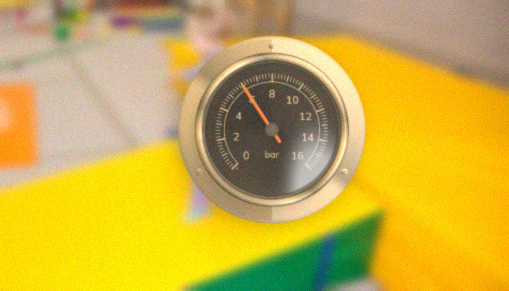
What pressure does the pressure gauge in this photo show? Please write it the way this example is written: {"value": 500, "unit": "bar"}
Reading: {"value": 6, "unit": "bar"}
